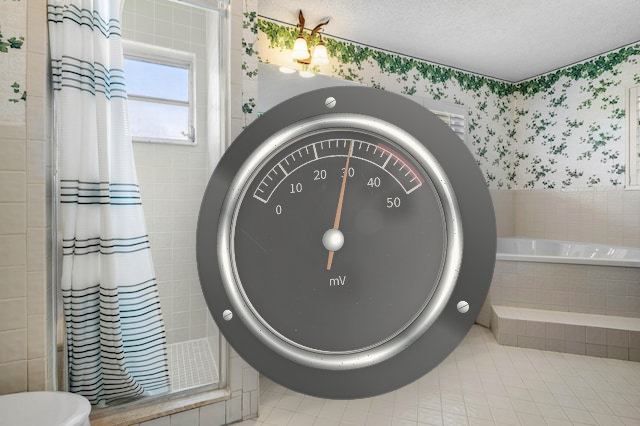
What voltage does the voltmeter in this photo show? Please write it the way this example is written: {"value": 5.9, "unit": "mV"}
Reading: {"value": 30, "unit": "mV"}
